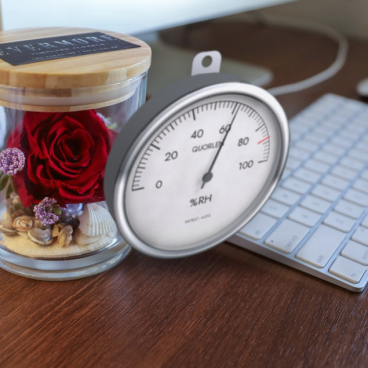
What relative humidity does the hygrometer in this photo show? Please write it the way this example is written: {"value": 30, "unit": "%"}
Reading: {"value": 60, "unit": "%"}
